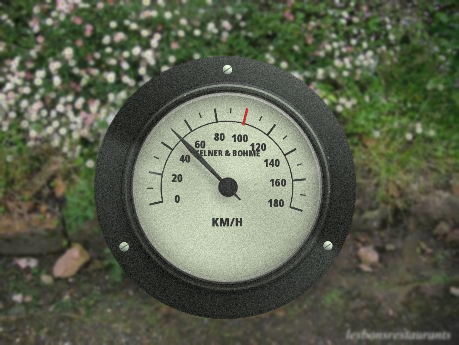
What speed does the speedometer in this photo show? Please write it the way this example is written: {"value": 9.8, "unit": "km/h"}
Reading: {"value": 50, "unit": "km/h"}
